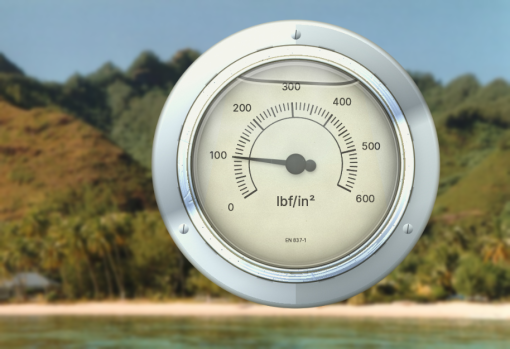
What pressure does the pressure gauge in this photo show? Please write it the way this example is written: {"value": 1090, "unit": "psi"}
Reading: {"value": 100, "unit": "psi"}
